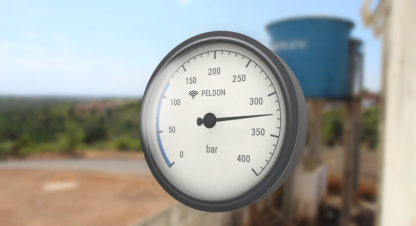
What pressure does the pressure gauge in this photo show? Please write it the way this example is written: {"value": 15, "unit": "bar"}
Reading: {"value": 325, "unit": "bar"}
